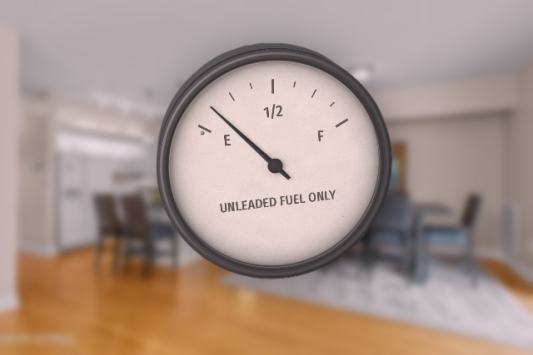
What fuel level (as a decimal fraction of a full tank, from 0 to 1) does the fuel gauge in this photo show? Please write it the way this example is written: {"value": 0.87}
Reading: {"value": 0.125}
